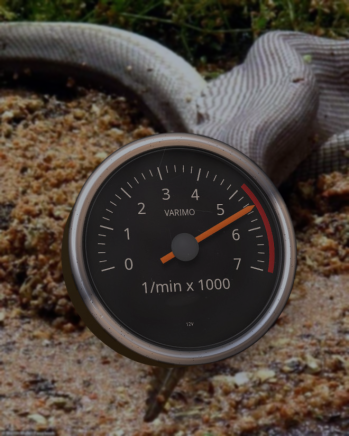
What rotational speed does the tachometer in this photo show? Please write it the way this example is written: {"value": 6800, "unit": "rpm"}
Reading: {"value": 5500, "unit": "rpm"}
